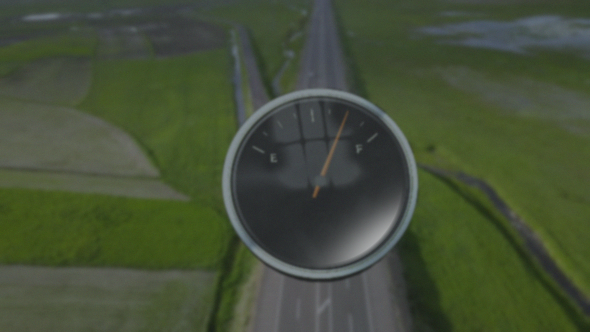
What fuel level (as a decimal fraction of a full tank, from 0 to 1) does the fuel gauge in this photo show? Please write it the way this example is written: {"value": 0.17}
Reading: {"value": 0.75}
